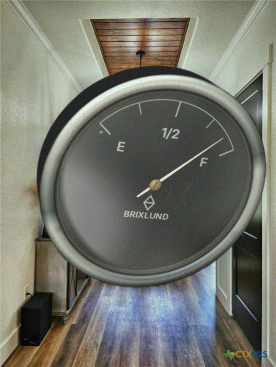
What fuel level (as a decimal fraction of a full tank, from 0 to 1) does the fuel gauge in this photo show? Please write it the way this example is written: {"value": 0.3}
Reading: {"value": 0.875}
